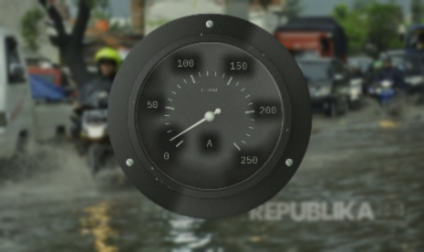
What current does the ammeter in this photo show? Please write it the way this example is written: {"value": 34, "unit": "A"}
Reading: {"value": 10, "unit": "A"}
